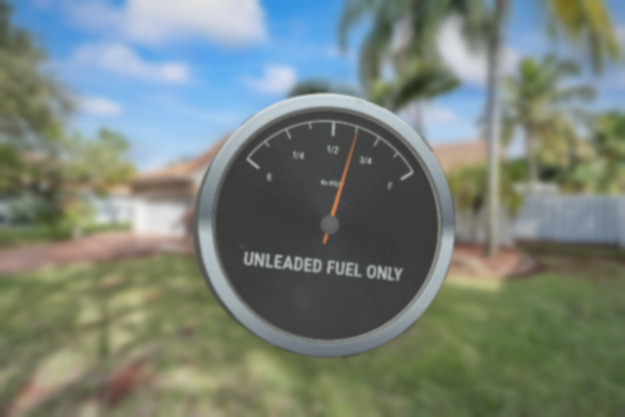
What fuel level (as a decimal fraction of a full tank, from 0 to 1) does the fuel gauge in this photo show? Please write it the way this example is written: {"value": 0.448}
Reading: {"value": 0.625}
